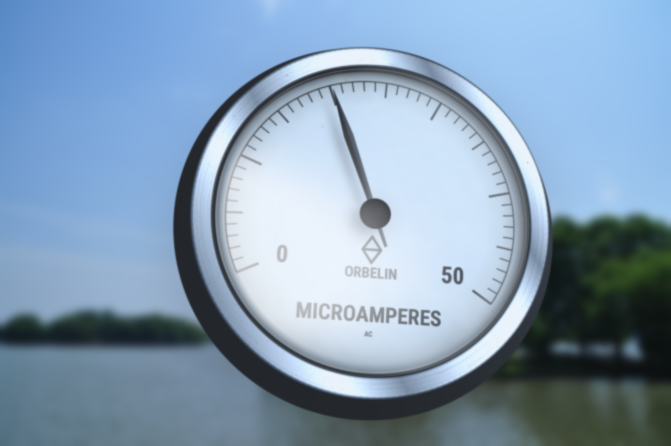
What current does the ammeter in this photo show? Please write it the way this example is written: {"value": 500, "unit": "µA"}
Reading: {"value": 20, "unit": "µA"}
